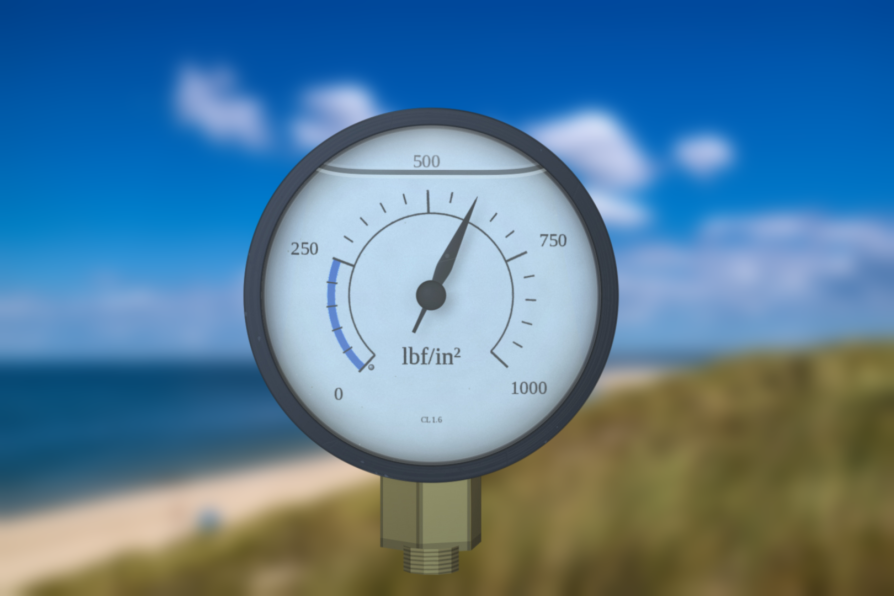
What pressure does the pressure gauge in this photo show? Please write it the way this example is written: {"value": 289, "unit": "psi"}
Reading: {"value": 600, "unit": "psi"}
